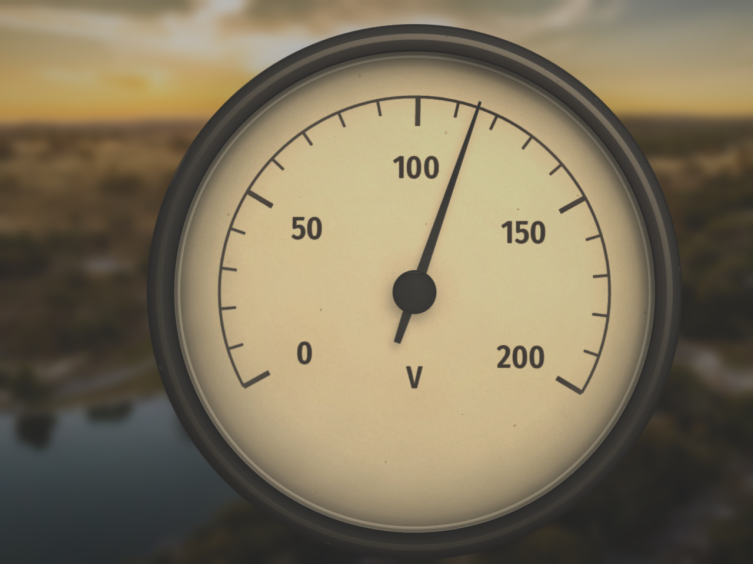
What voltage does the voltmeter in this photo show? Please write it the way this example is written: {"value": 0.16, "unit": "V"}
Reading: {"value": 115, "unit": "V"}
